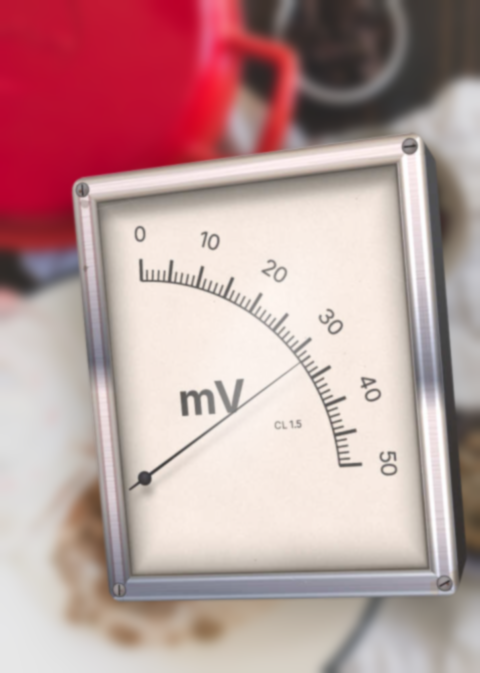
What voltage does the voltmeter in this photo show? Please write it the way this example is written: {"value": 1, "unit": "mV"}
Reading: {"value": 32, "unit": "mV"}
